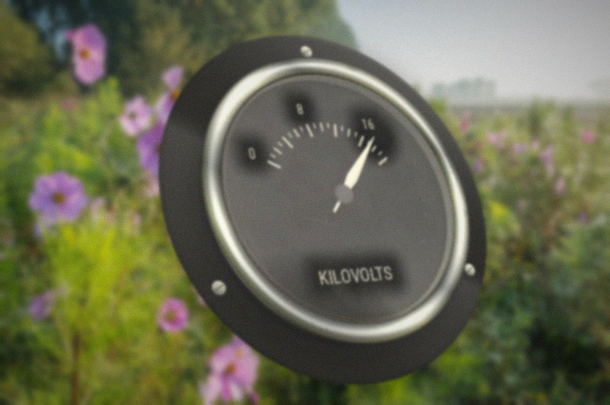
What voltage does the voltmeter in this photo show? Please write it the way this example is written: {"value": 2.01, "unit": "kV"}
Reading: {"value": 17, "unit": "kV"}
